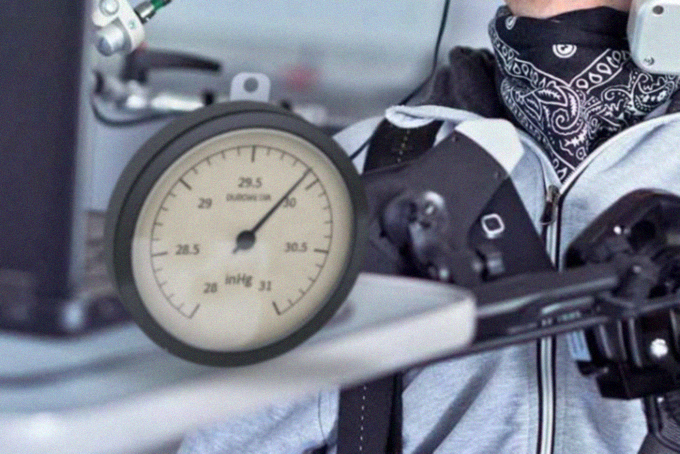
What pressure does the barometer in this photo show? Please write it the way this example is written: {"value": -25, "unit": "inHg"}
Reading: {"value": 29.9, "unit": "inHg"}
